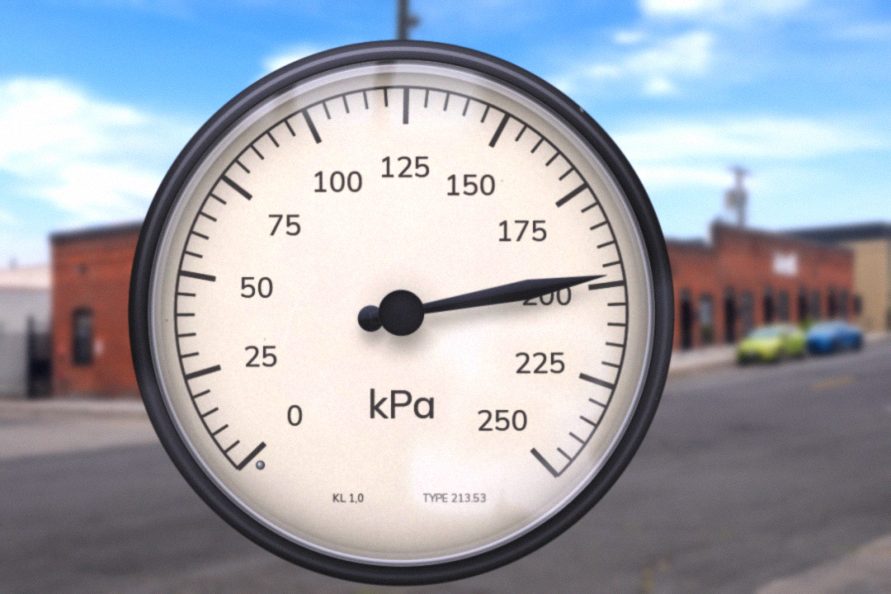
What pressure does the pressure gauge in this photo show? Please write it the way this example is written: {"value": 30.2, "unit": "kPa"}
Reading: {"value": 197.5, "unit": "kPa"}
